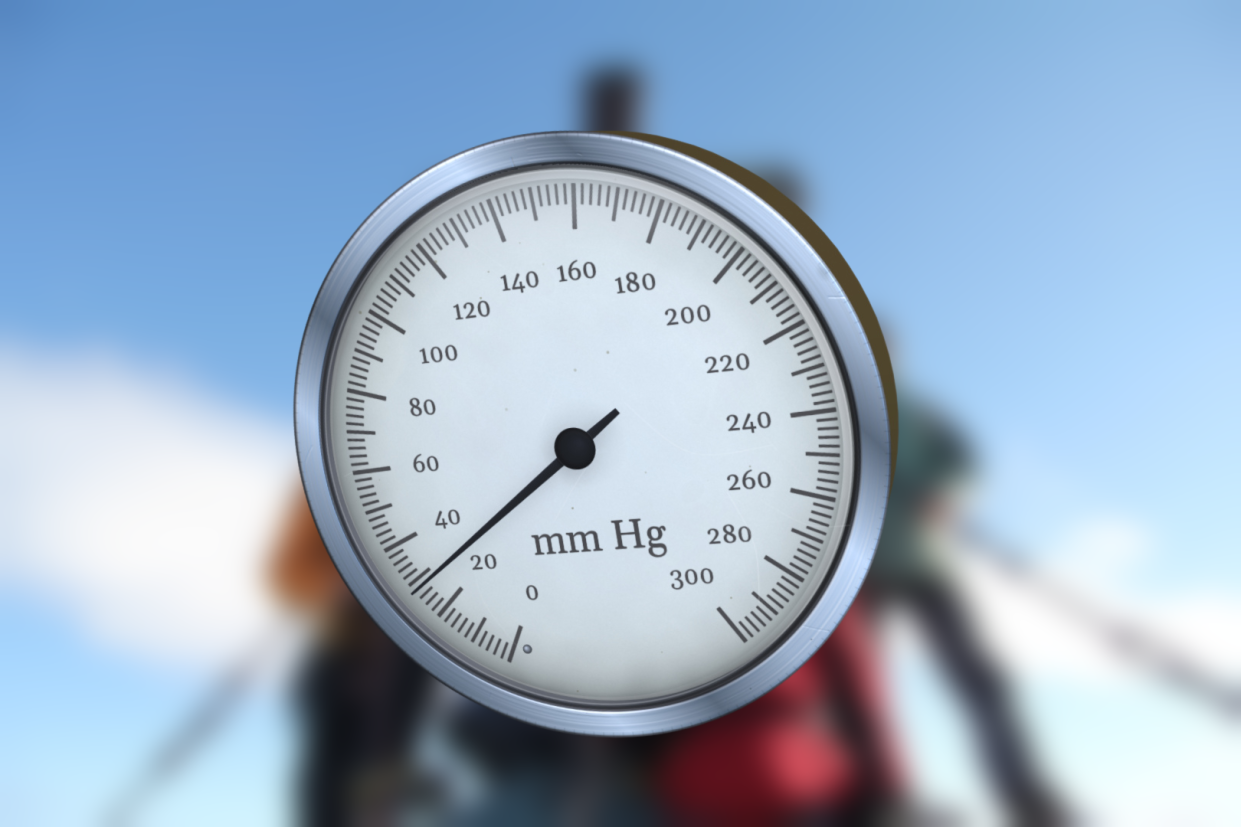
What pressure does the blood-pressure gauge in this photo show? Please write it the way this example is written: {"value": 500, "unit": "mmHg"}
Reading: {"value": 28, "unit": "mmHg"}
